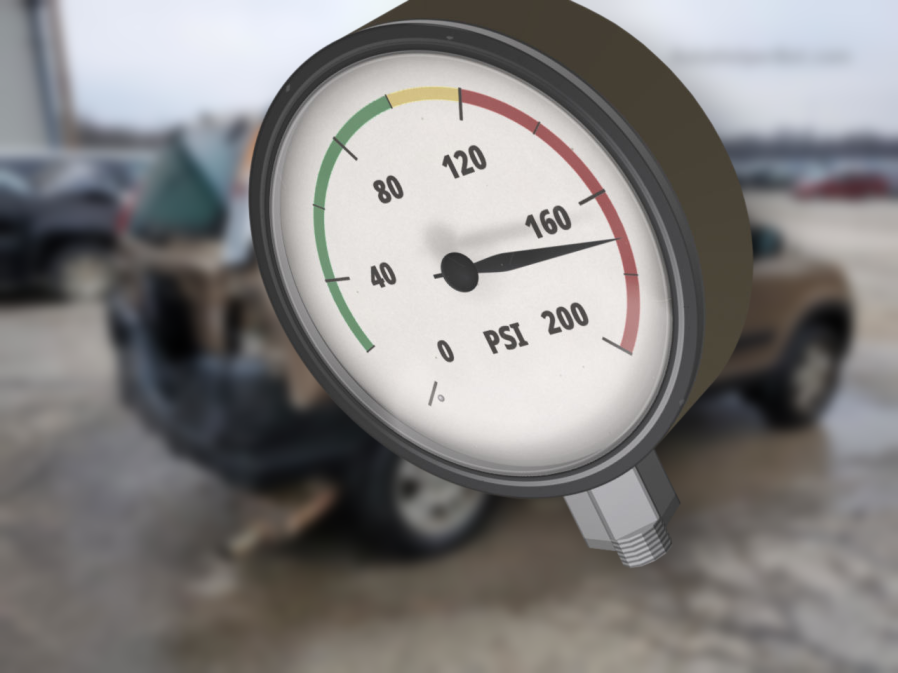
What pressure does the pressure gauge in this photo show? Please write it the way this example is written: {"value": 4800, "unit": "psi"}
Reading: {"value": 170, "unit": "psi"}
